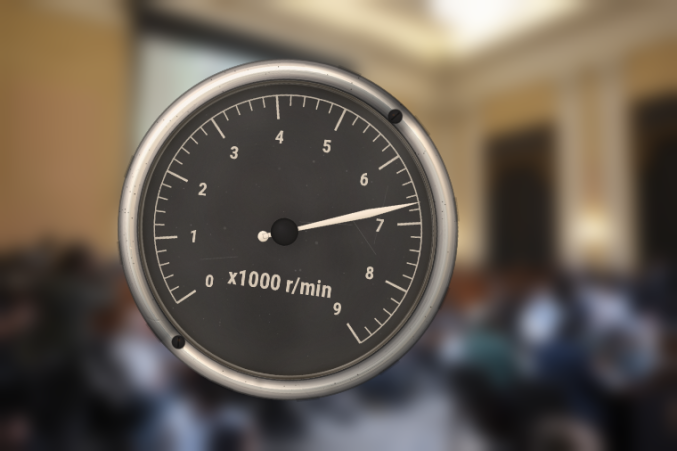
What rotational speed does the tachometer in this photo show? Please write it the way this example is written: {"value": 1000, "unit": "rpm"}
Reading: {"value": 6700, "unit": "rpm"}
